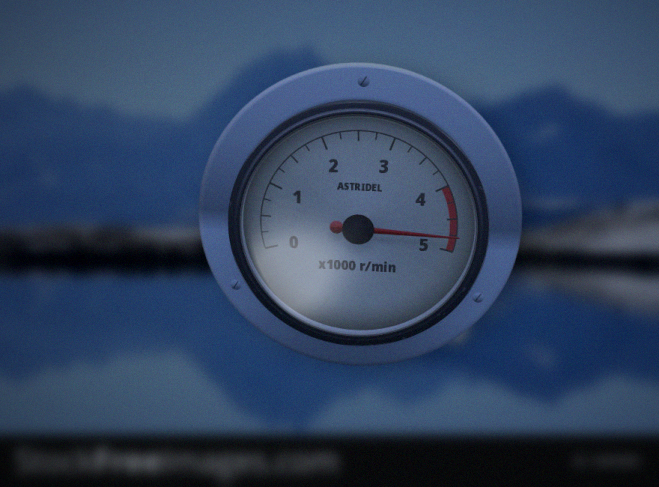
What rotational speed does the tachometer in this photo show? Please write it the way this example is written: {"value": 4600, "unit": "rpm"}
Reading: {"value": 4750, "unit": "rpm"}
